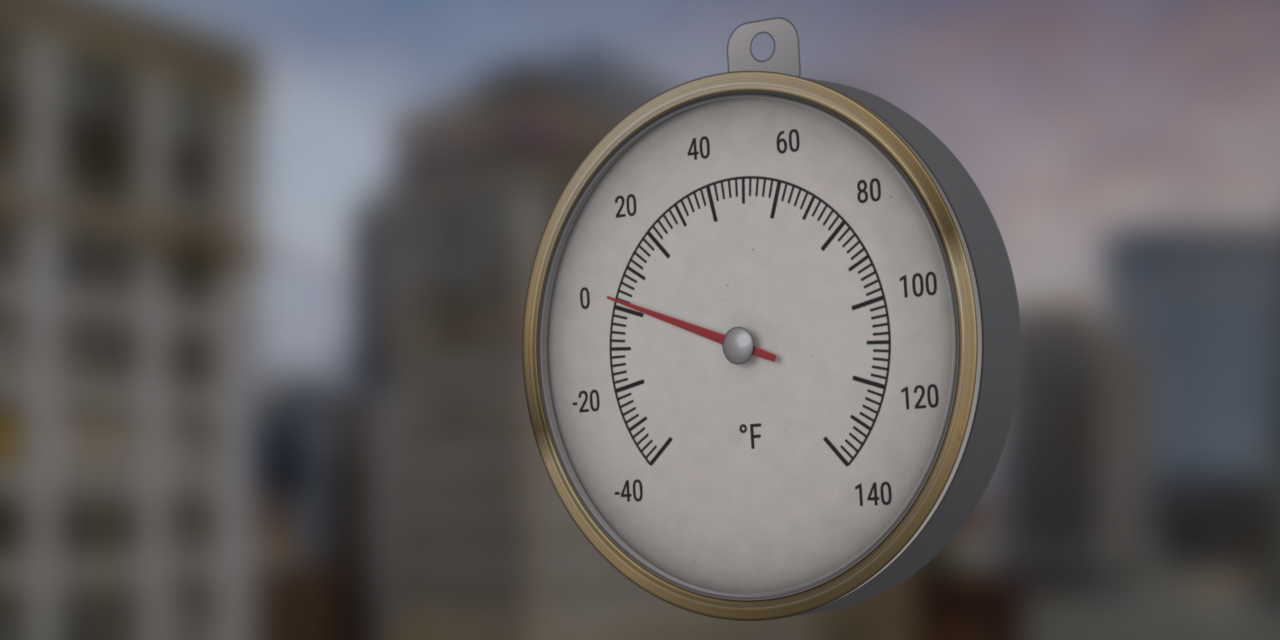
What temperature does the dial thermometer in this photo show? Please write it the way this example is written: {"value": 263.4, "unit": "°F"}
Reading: {"value": 2, "unit": "°F"}
